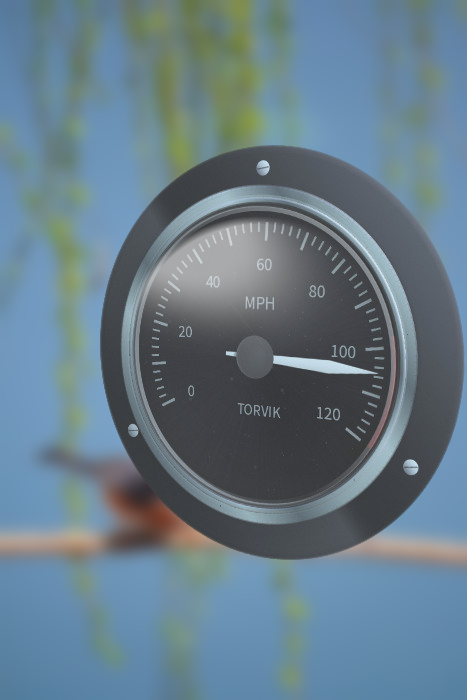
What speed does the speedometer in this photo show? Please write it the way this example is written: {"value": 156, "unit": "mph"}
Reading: {"value": 105, "unit": "mph"}
